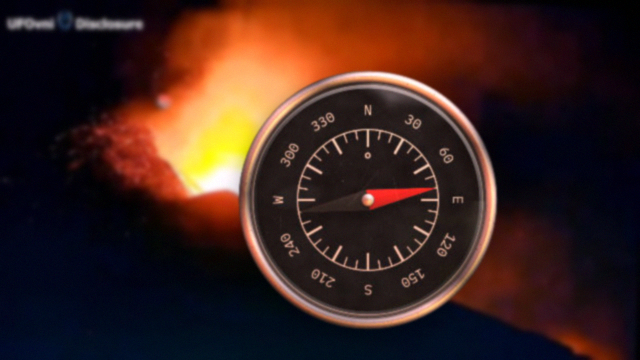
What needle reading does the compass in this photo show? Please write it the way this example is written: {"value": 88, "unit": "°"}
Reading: {"value": 80, "unit": "°"}
